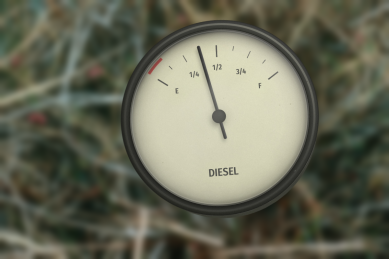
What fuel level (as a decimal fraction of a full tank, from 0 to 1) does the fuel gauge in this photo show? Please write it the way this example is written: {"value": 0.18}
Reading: {"value": 0.375}
